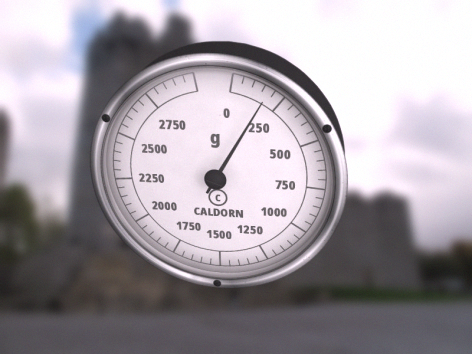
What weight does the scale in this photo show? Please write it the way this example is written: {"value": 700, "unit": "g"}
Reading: {"value": 175, "unit": "g"}
